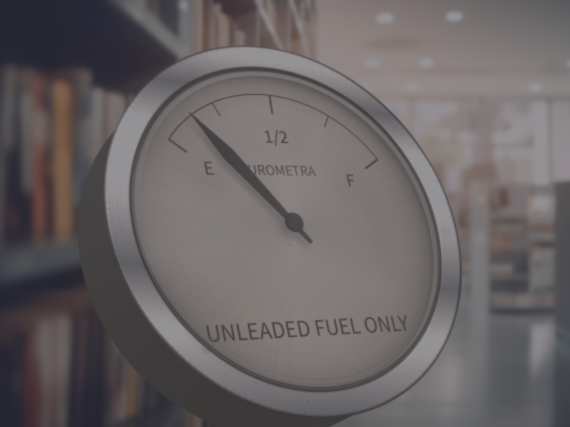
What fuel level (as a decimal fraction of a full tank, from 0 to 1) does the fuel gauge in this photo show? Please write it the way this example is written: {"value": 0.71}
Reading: {"value": 0.125}
